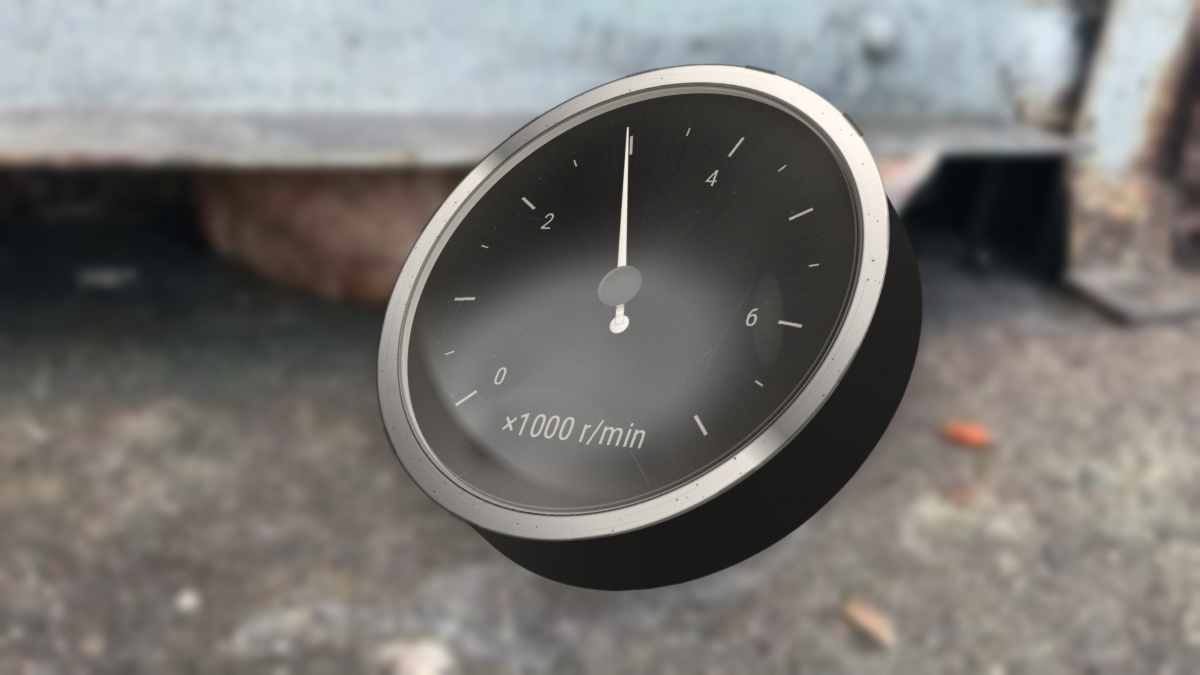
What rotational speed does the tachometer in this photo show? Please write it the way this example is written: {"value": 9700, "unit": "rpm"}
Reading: {"value": 3000, "unit": "rpm"}
